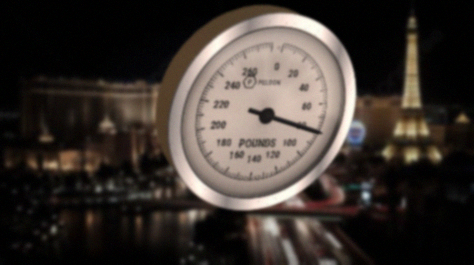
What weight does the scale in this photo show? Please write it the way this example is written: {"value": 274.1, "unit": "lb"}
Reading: {"value": 80, "unit": "lb"}
